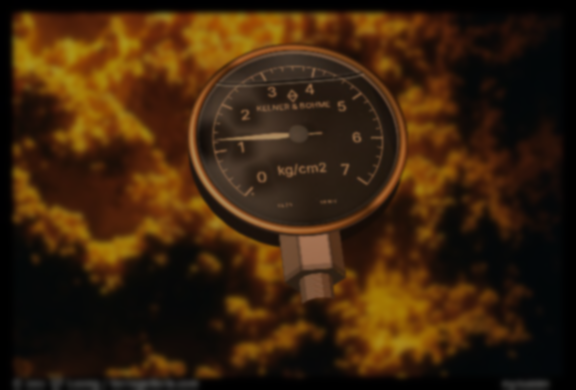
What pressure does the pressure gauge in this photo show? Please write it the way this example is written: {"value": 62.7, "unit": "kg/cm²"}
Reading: {"value": 1.2, "unit": "kg/cm²"}
